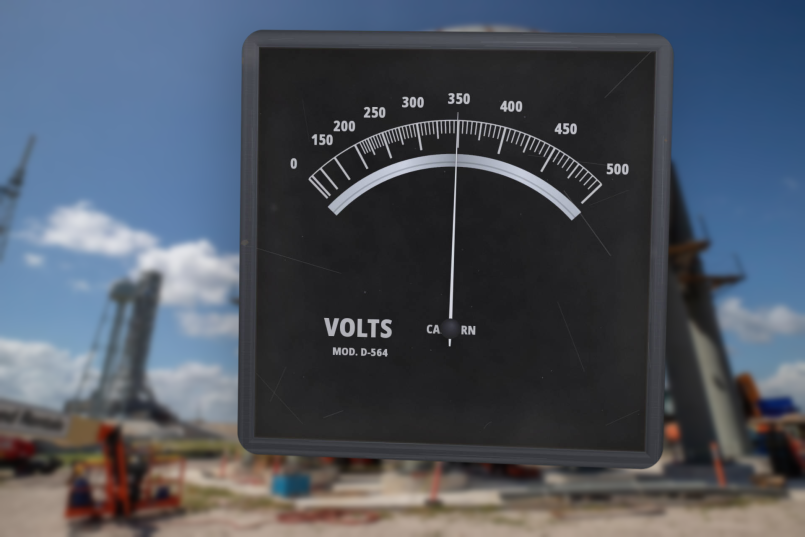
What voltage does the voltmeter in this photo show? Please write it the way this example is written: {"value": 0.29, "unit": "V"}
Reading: {"value": 350, "unit": "V"}
